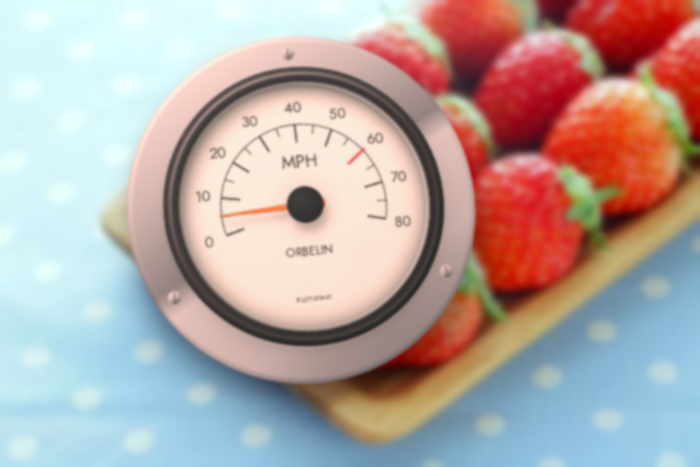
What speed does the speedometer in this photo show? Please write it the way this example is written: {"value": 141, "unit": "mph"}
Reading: {"value": 5, "unit": "mph"}
